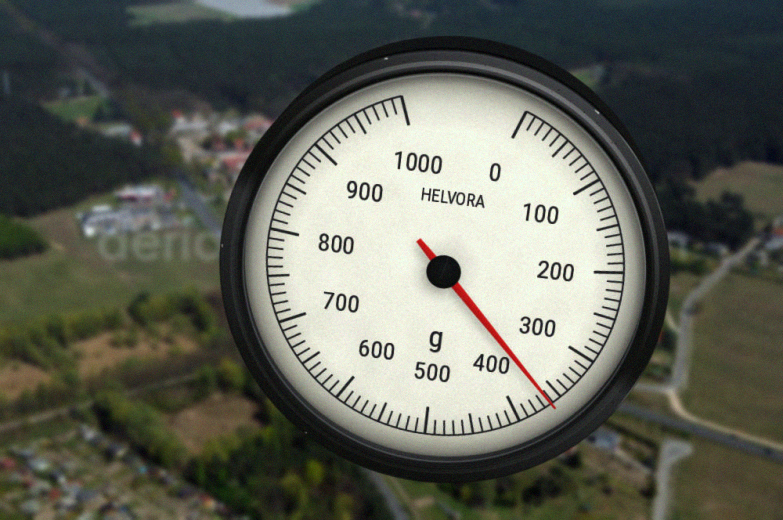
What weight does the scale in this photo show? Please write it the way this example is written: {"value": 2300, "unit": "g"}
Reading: {"value": 360, "unit": "g"}
